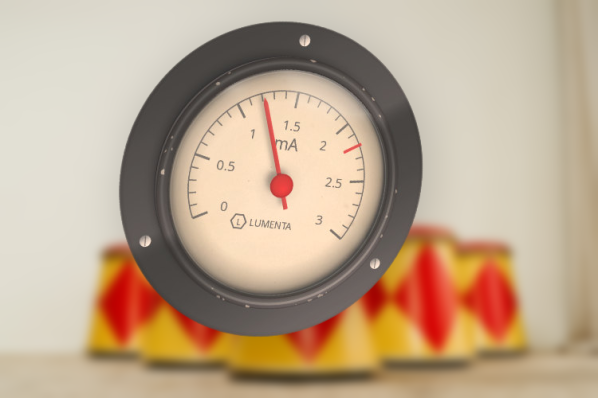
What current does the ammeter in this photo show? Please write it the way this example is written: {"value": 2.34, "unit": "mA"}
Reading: {"value": 1.2, "unit": "mA"}
